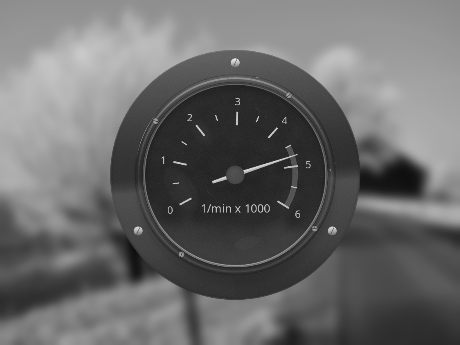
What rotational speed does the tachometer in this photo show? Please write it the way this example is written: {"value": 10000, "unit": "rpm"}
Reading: {"value": 4750, "unit": "rpm"}
